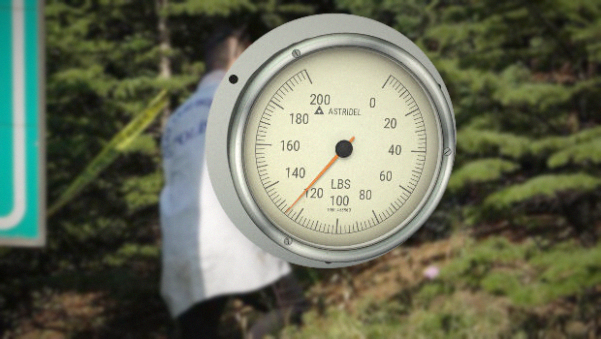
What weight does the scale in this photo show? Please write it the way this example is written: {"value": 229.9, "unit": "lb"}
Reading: {"value": 126, "unit": "lb"}
